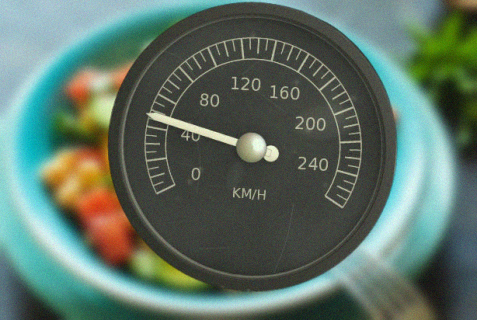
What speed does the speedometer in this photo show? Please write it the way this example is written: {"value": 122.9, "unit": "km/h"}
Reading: {"value": 47.5, "unit": "km/h"}
